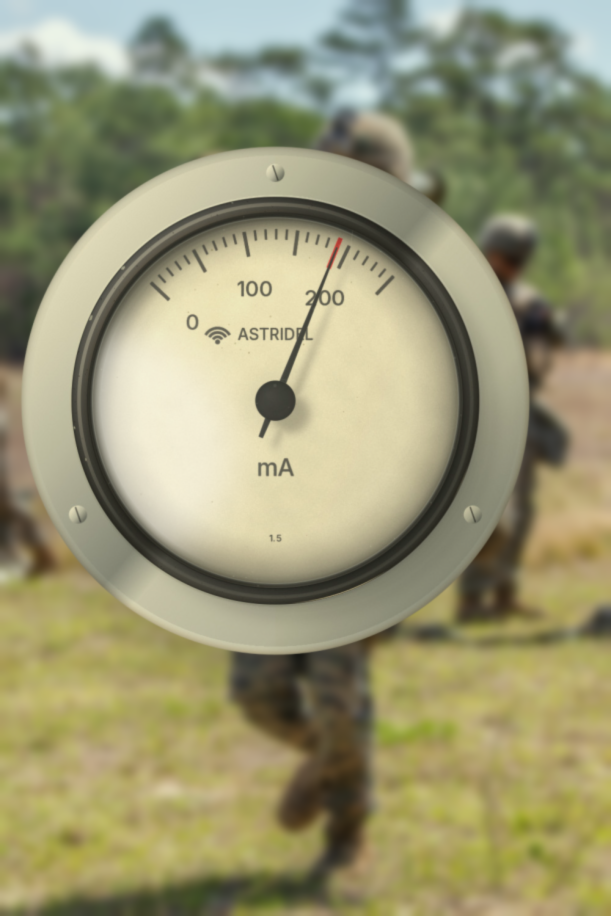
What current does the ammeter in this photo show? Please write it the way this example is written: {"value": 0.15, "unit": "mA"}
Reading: {"value": 190, "unit": "mA"}
